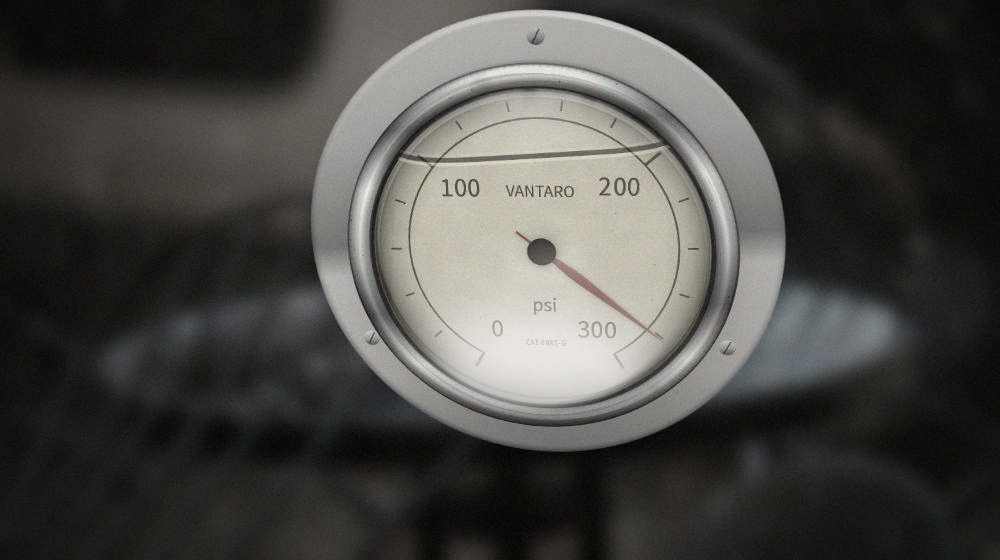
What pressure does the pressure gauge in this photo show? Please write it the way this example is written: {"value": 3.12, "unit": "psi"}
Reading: {"value": 280, "unit": "psi"}
